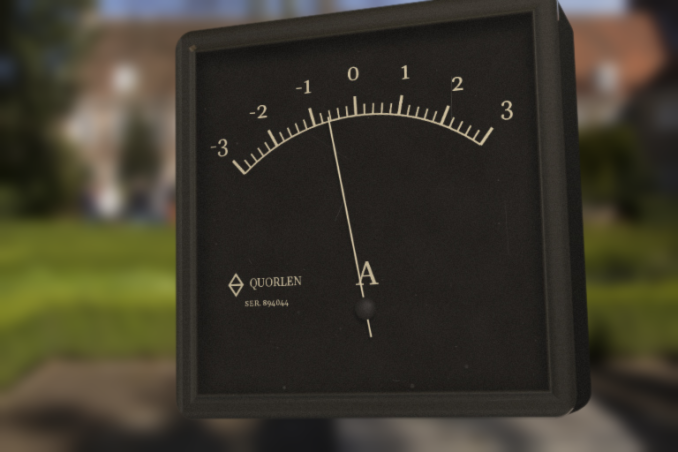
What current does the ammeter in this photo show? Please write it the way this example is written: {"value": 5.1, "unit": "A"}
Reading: {"value": -0.6, "unit": "A"}
